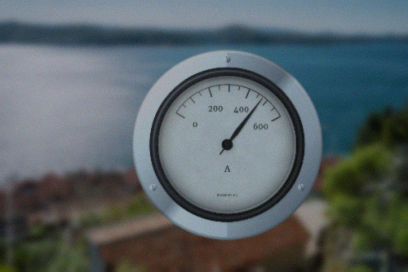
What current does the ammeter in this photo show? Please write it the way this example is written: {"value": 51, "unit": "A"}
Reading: {"value": 475, "unit": "A"}
